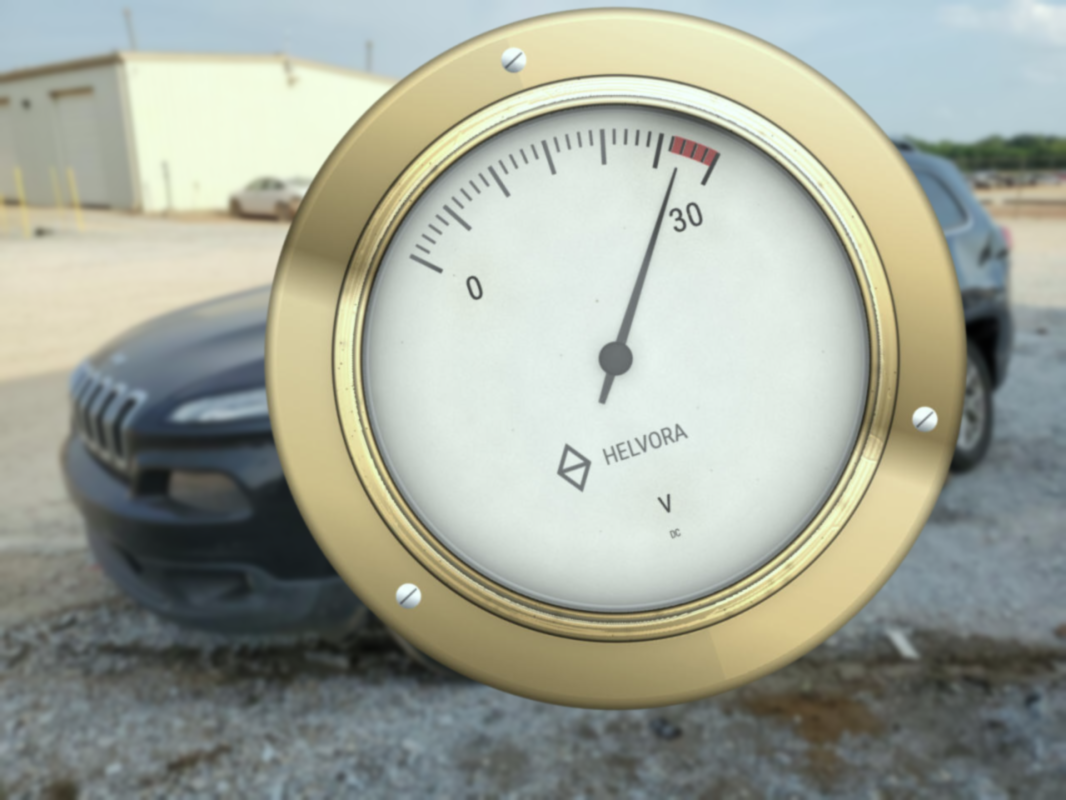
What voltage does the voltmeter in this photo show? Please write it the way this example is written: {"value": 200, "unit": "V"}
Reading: {"value": 27, "unit": "V"}
